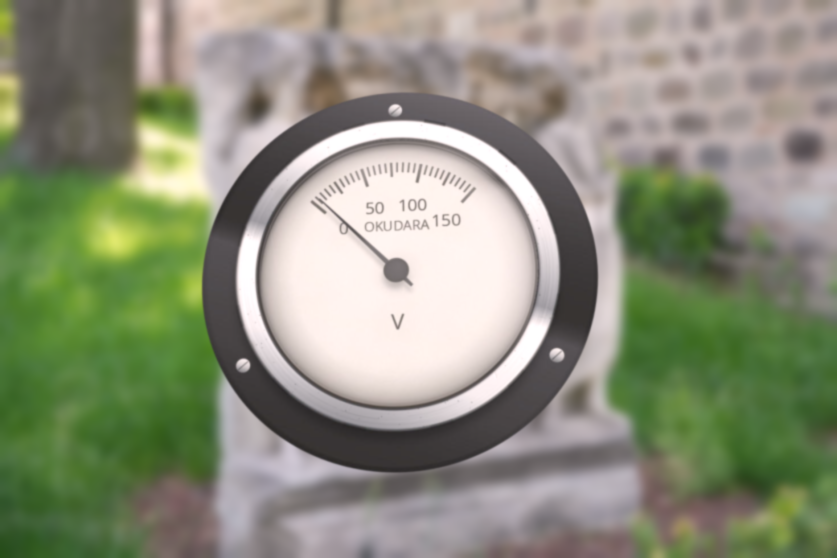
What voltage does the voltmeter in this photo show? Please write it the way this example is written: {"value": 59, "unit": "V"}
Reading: {"value": 5, "unit": "V"}
